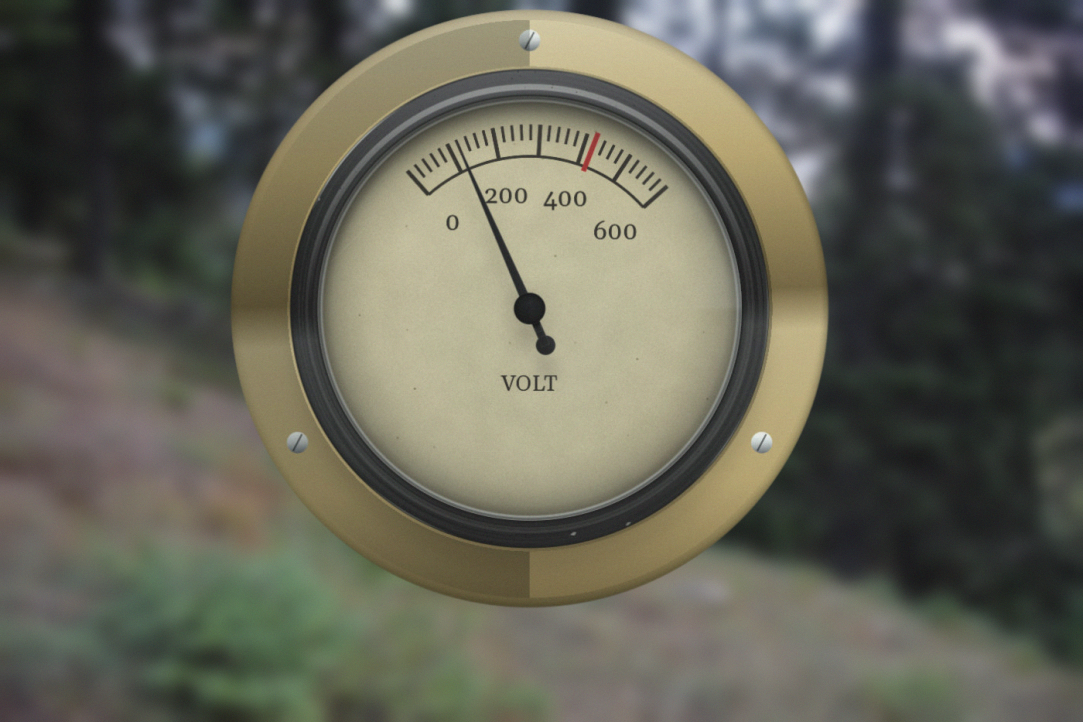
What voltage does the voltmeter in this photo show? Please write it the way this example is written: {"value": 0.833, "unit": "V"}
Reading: {"value": 120, "unit": "V"}
